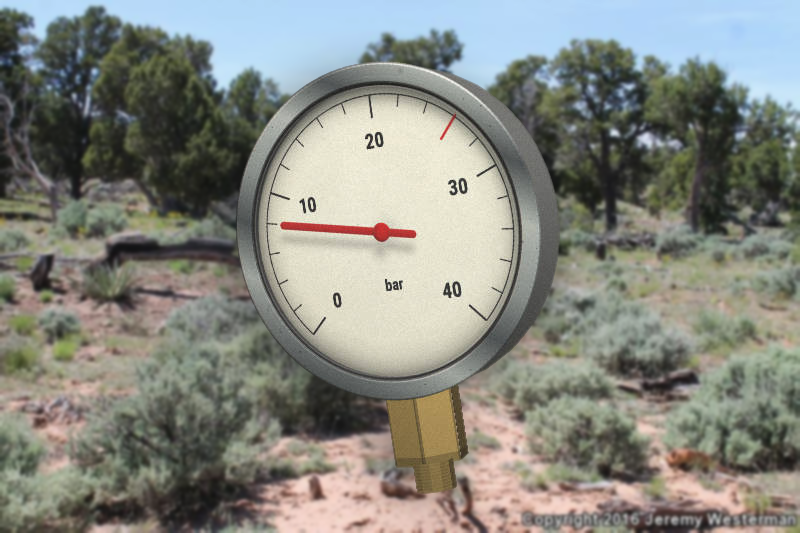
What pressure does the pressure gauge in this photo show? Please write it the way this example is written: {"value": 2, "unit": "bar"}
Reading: {"value": 8, "unit": "bar"}
